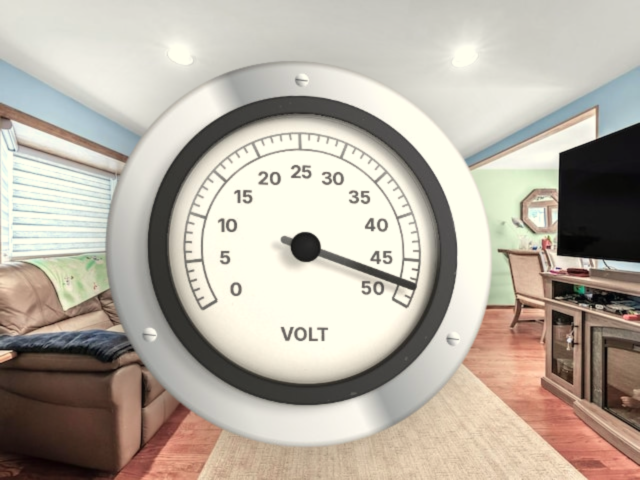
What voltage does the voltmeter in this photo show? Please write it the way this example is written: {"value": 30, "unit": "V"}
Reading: {"value": 48, "unit": "V"}
